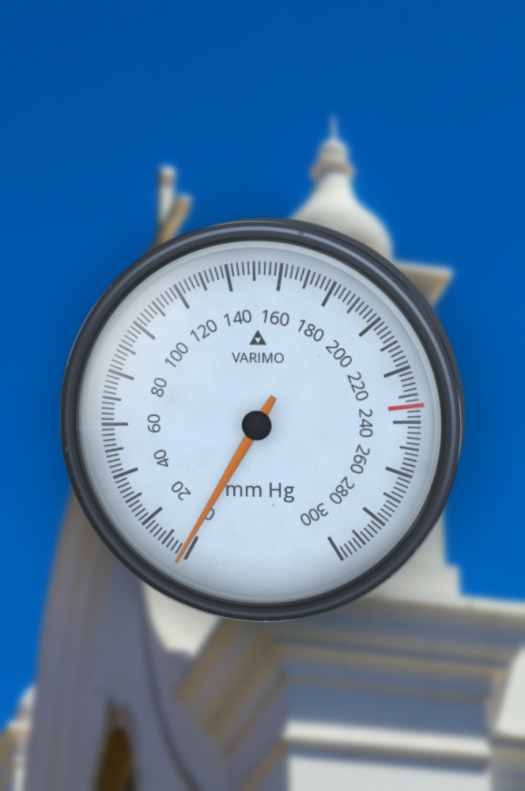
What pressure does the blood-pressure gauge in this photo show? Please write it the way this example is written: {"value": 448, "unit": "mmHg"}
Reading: {"value": 2, "unit": "mmHg"}
